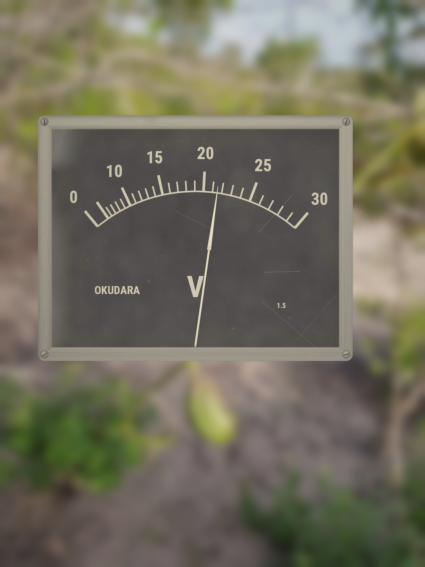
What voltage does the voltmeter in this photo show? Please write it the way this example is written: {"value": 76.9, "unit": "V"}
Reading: {"value": 21.5, "unit": "V"}
